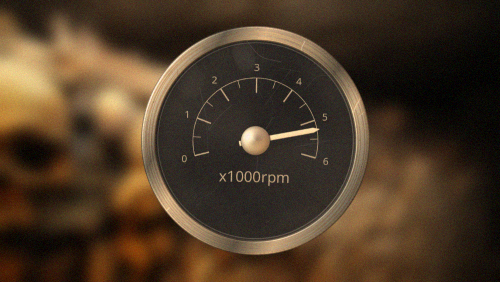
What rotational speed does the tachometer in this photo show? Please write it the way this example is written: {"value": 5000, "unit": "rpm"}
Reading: {"value": 5250, "unit": "rpm"}
